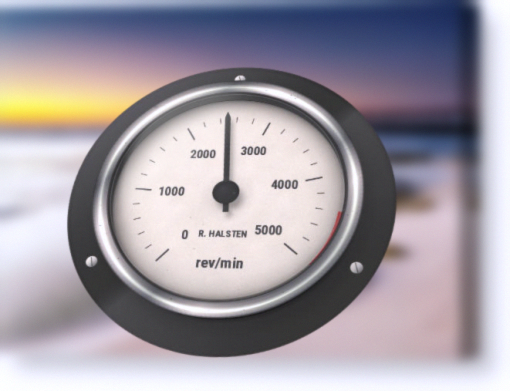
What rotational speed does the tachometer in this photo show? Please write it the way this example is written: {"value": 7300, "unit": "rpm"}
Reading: {"value": 2500, "unit": "rpm"}
